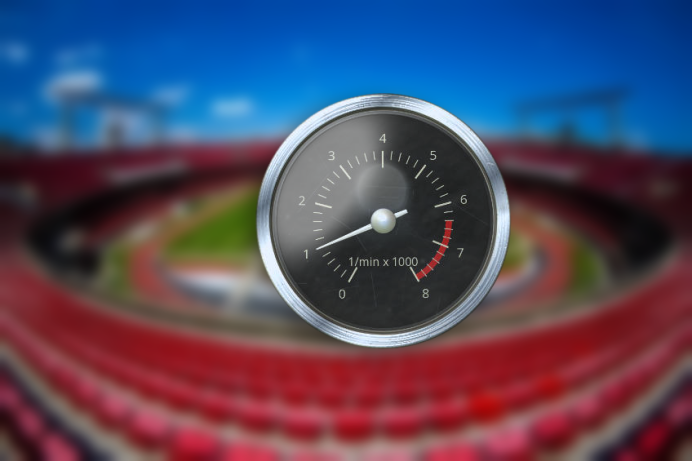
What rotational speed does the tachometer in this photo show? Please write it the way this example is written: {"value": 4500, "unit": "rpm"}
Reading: {"value": 1000, "unit": "rpm"}
